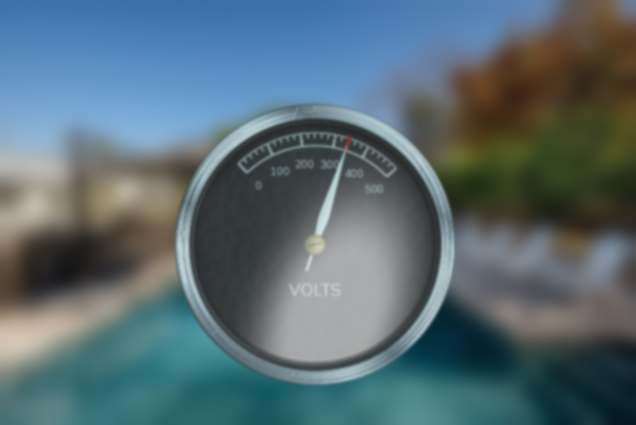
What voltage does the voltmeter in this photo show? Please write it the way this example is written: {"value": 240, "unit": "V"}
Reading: {"value": 340, "unit": "V"}
